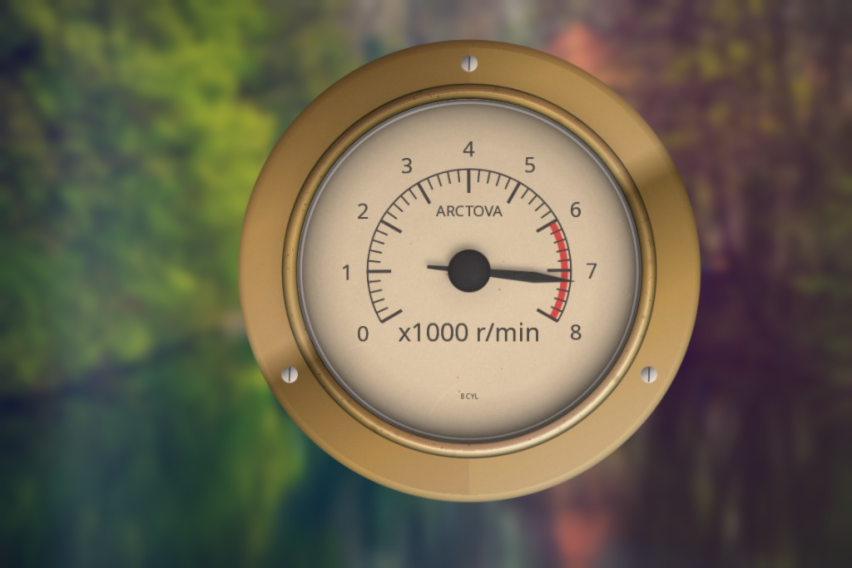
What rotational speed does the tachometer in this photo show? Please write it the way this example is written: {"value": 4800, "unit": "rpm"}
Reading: {"value": 7200, "unit": "rpm"}
